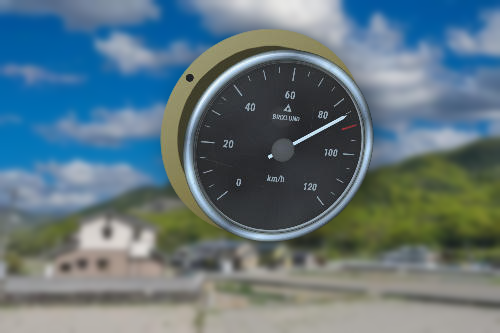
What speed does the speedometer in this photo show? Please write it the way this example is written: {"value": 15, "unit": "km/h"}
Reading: {"value": 85, "unit": "km/h"}
